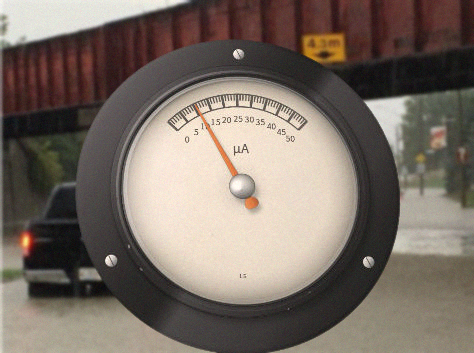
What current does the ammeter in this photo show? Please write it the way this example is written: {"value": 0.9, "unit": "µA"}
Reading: {"value": 10, "unit": "µA"}
